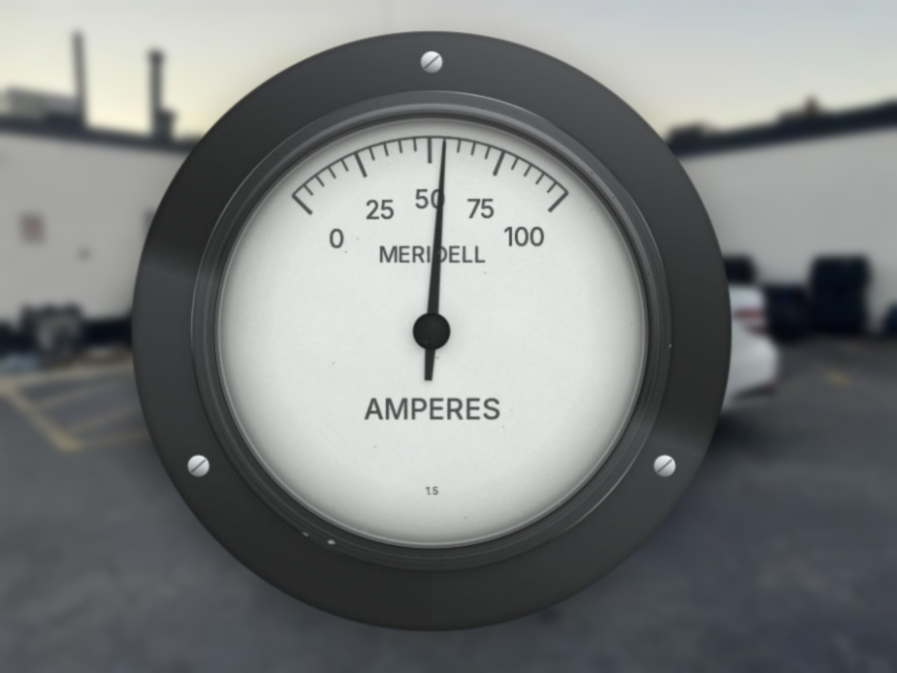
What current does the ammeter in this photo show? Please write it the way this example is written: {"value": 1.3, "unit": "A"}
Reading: {"value": 55, "unit": "A"}
